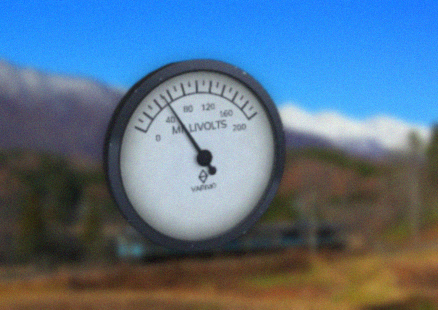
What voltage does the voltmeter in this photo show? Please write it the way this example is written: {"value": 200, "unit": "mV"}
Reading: {"value": 50, "unit": "mV"}
